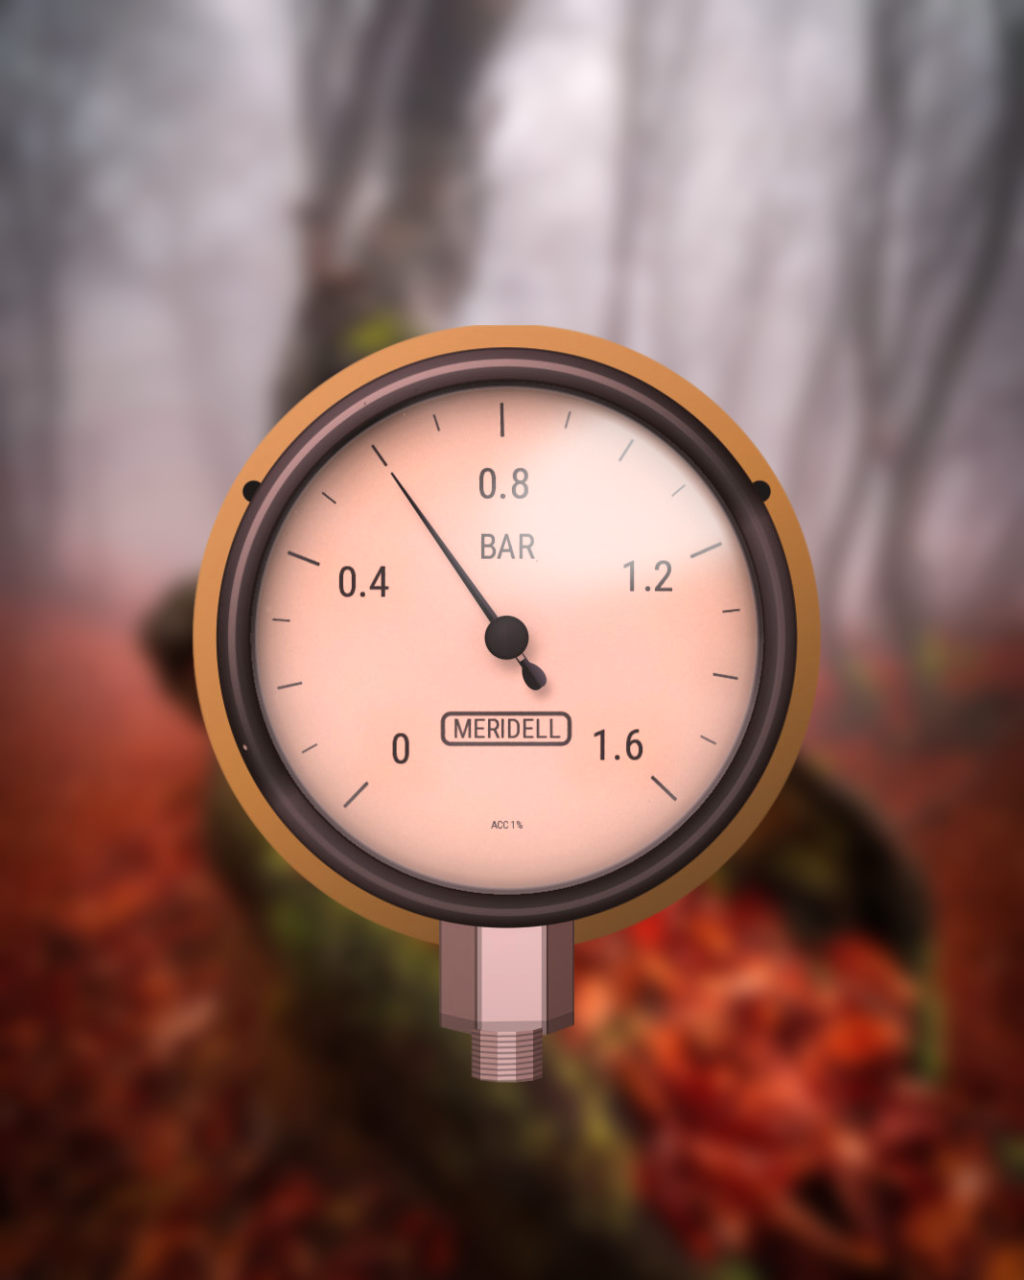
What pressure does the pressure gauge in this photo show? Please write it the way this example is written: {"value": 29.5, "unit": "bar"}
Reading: {"value": 0.6, "unit": "bar"}
